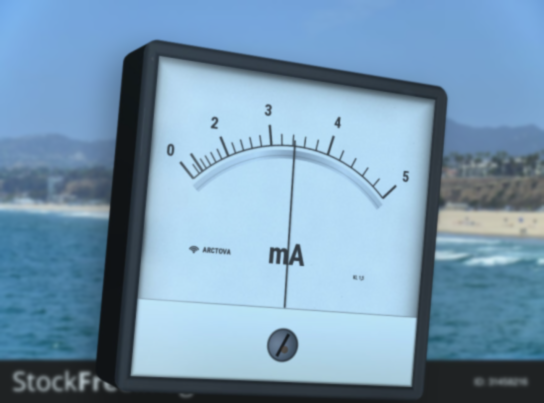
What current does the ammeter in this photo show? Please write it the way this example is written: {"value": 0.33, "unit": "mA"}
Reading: {"value": 3.4, "unit": "mA"}
